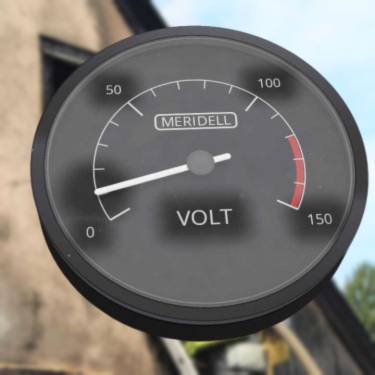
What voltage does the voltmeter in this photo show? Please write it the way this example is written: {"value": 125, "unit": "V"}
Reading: {"value": 10, "unit": "V"}
